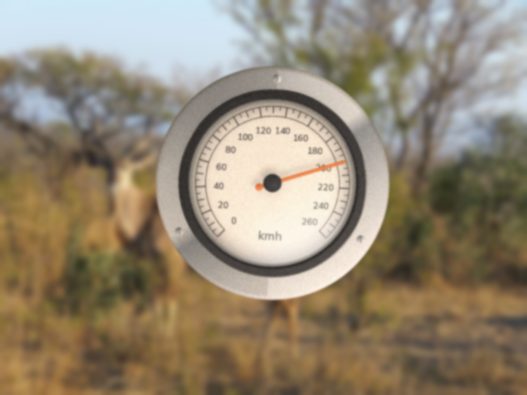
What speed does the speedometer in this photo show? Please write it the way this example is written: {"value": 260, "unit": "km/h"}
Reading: {"value": 200, "unit": "km/h"}
